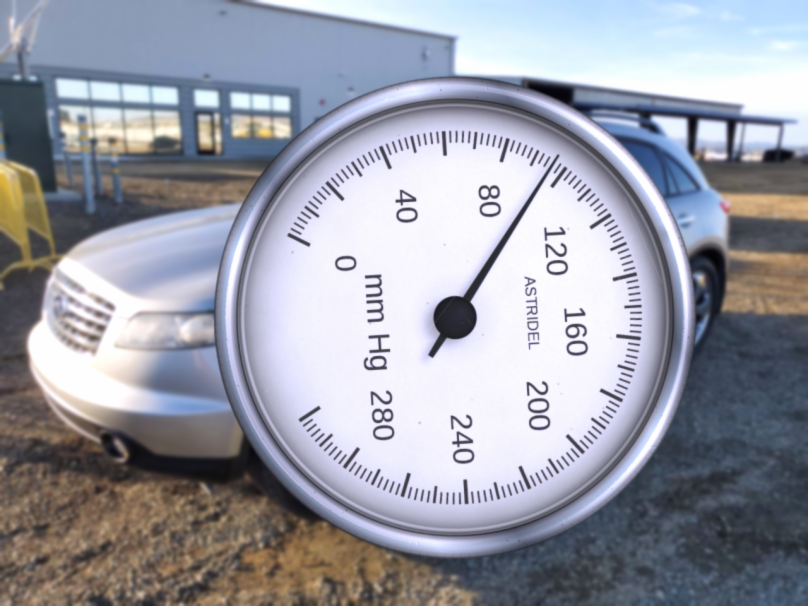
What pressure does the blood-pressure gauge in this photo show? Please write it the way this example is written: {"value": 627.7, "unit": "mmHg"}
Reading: {"value": 96, "unit": "mmHg"}
